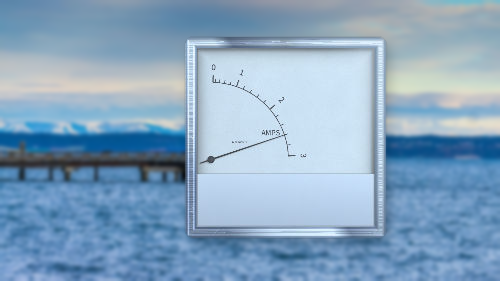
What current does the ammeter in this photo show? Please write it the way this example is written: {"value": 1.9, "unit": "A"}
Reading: {"value": 2.6, "unit": "A"}
